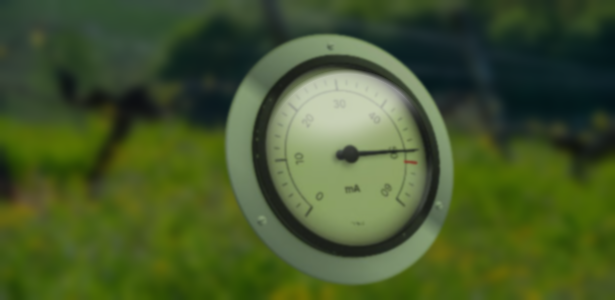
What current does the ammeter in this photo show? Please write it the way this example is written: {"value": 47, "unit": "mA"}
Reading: {"value": 50, "unit": "mA"}
